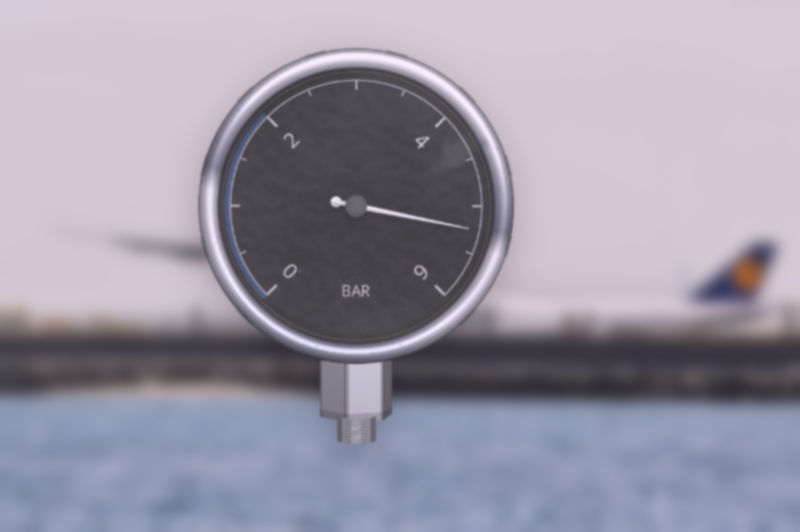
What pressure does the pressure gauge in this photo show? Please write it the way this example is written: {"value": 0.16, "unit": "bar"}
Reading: {"value": 5.25, "unit": "bar"}
